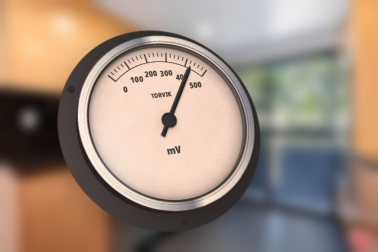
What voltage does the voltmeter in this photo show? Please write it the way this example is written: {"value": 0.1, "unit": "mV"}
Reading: {"value": 420, "unit": "mV"}
